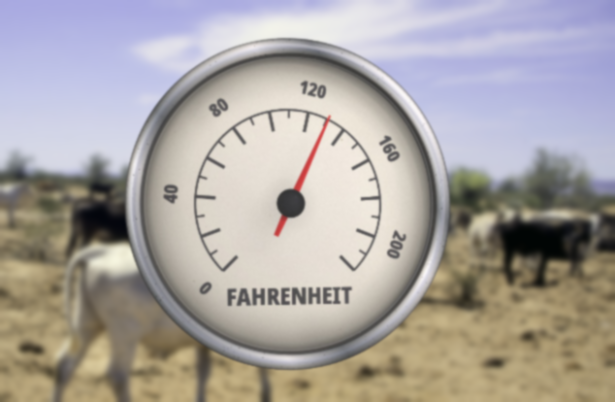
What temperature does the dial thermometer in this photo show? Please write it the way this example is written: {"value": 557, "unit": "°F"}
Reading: {"value": 130, "unit": "°F"}
